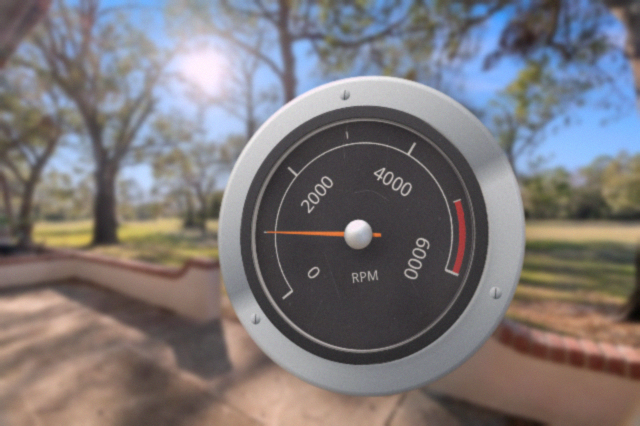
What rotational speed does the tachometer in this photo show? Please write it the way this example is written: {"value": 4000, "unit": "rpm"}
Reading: {"value": 1000, "unit": "rpm"}
